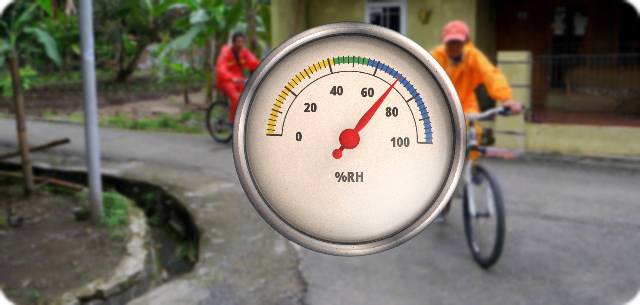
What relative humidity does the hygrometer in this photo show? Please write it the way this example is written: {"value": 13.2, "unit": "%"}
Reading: {"value": 70, "unit": "%"}
